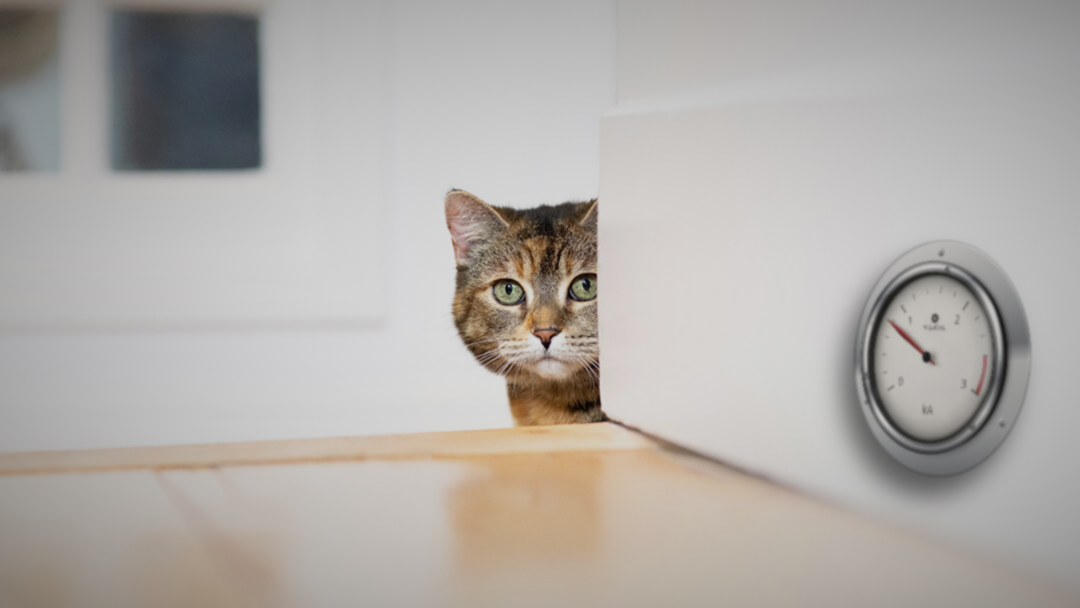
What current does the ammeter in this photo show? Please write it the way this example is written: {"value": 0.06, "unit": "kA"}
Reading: {"value": 0.8, "unit": "kA"}
